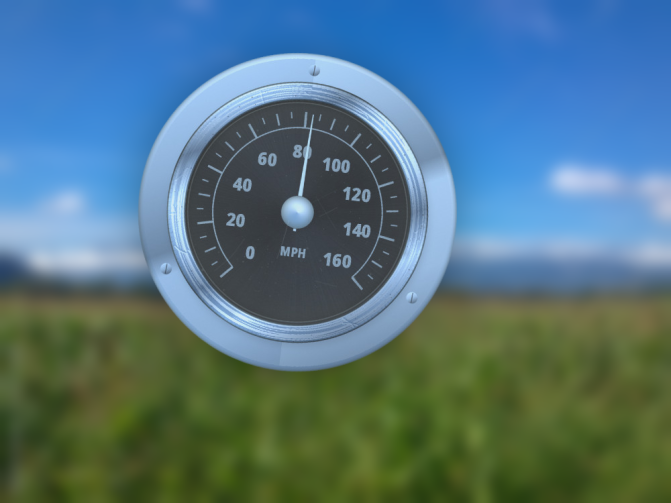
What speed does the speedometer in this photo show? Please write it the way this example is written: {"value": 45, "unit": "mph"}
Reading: {"value": 82.5, "unit": "mph"}
